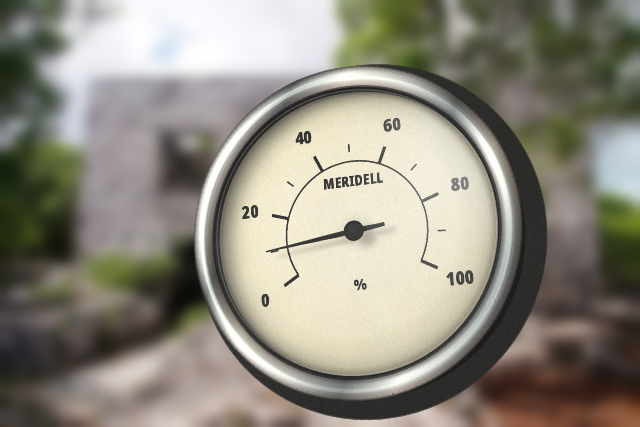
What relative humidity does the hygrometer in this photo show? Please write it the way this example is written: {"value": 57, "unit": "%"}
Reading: {"value": 10, "unit": "%"}
